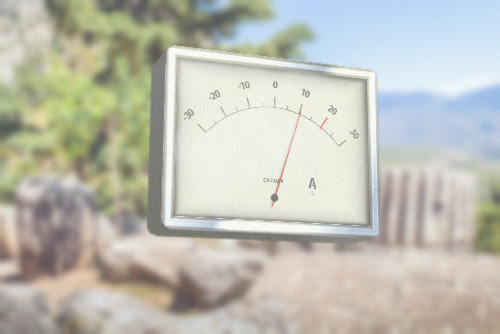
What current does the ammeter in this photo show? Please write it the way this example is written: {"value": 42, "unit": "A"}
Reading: {"value": 10, "unit": "A"}
